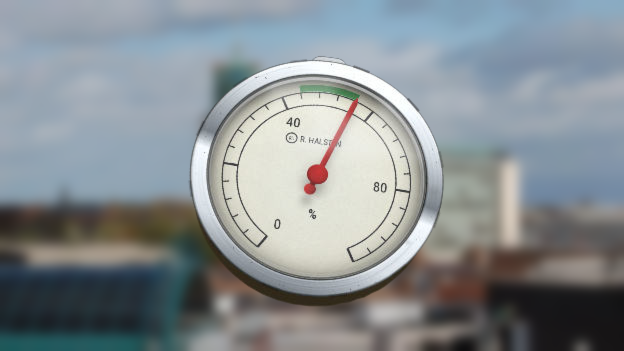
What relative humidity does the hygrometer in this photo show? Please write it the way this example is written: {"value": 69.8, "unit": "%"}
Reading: {"value": 56, "unit": "%"}
